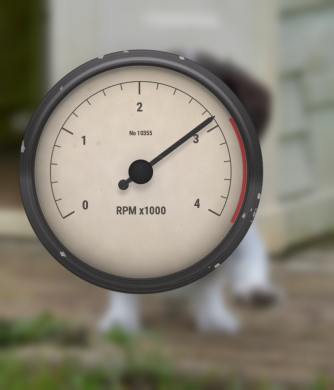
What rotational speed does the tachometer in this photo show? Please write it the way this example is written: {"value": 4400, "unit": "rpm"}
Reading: {"value": 2900, "unit": "rpm"}
